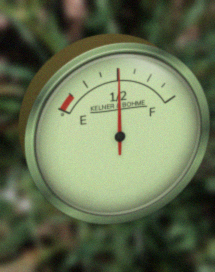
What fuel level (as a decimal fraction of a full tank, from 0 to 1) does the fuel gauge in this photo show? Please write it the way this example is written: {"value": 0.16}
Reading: {"value": 0.5}
